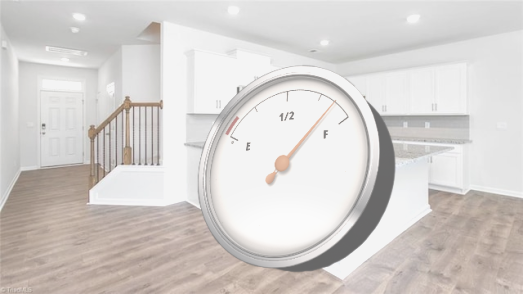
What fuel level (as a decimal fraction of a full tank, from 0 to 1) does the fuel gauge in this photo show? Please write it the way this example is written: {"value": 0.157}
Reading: {"value": 0.875}
